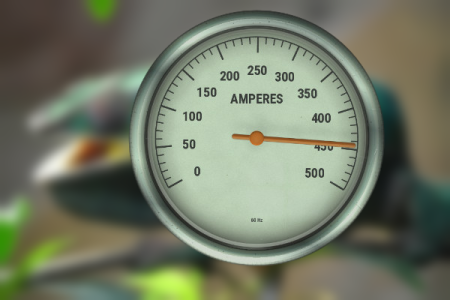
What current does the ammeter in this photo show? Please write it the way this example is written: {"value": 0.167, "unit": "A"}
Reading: {"value": 445, "unit": "A"}
